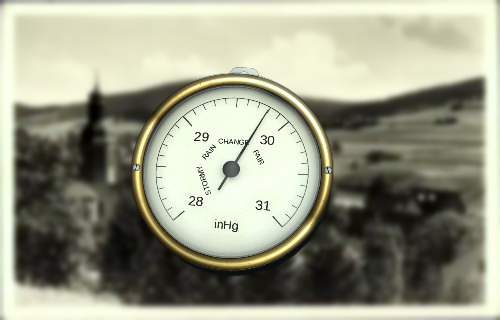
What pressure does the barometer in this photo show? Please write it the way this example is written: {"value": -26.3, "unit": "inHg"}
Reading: {"value": 29.8, "unit": "inHg"}
